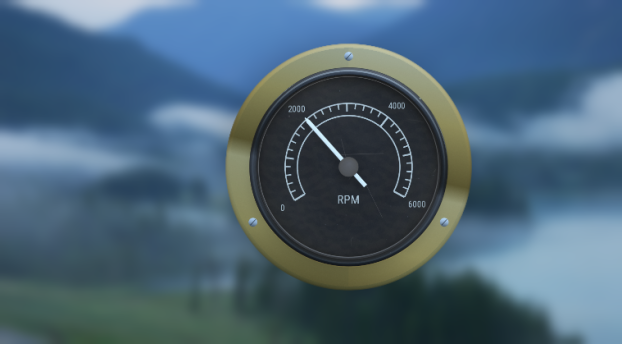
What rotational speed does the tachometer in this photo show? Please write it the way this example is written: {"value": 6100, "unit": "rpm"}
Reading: {"value": 2000, "unit": "rpm"}
